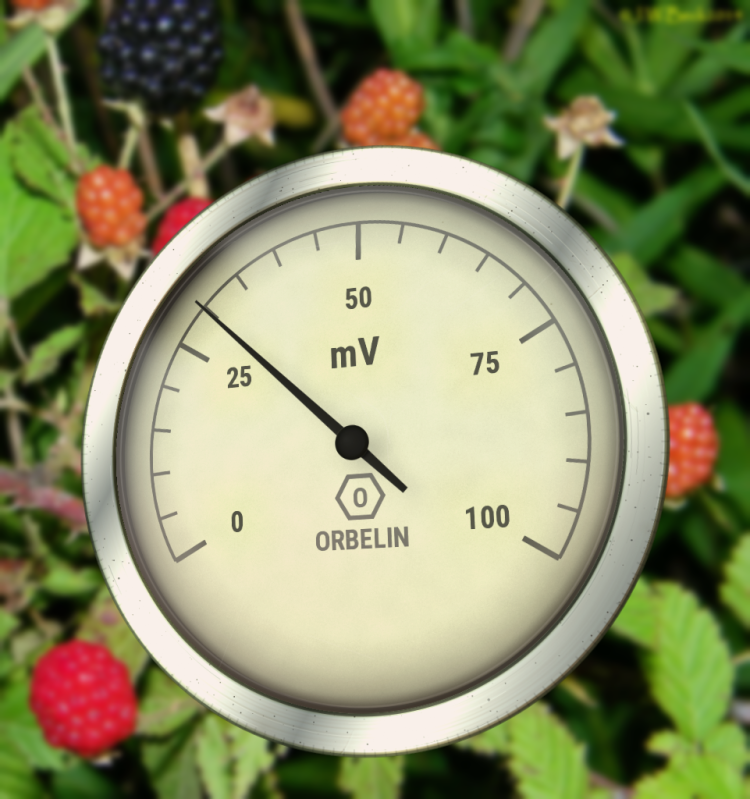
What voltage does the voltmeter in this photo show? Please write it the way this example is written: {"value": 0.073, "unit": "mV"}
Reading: {"value": 30, "unit": "mV"}
